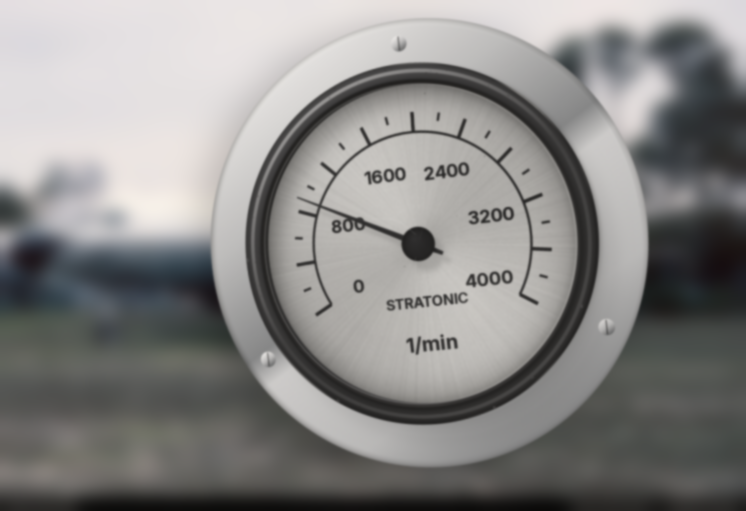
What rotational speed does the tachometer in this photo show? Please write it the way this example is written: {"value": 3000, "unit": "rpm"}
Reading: {"value": 900, "unit": "rpm"}
